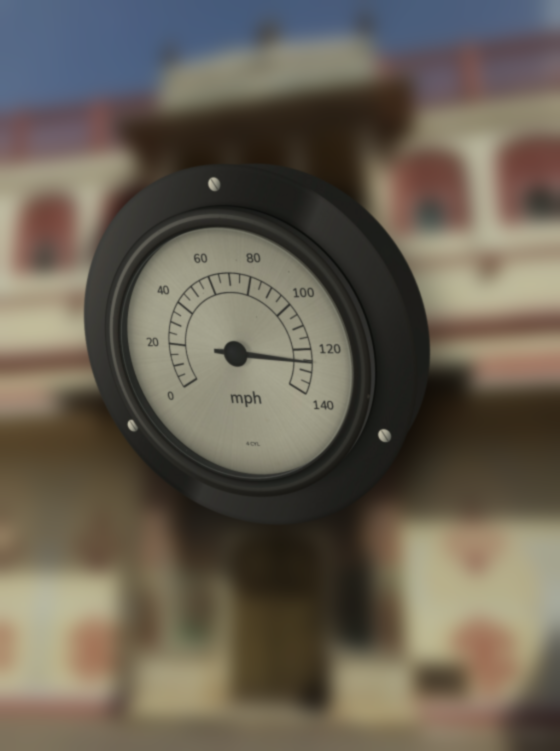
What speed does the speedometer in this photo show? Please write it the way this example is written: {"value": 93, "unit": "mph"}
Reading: {"value": 125, "unit": "mph"}
